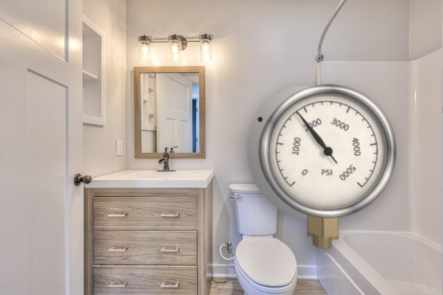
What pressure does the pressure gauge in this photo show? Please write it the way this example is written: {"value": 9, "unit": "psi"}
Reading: {"value": 1800, "unit": "psi"}
